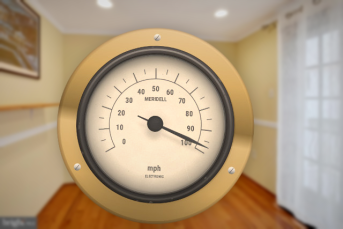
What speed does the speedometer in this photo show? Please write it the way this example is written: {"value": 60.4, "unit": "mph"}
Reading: {"value": 97.5, "unit": "mph"}
